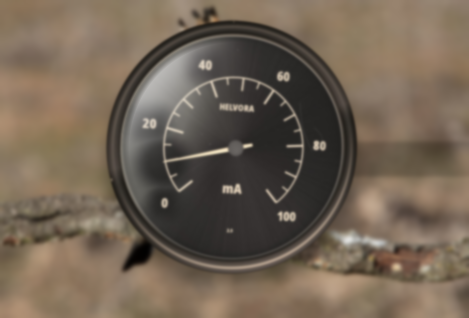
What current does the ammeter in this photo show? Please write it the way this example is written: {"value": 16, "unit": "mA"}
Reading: {"value": 10, "unit": "mA"}
